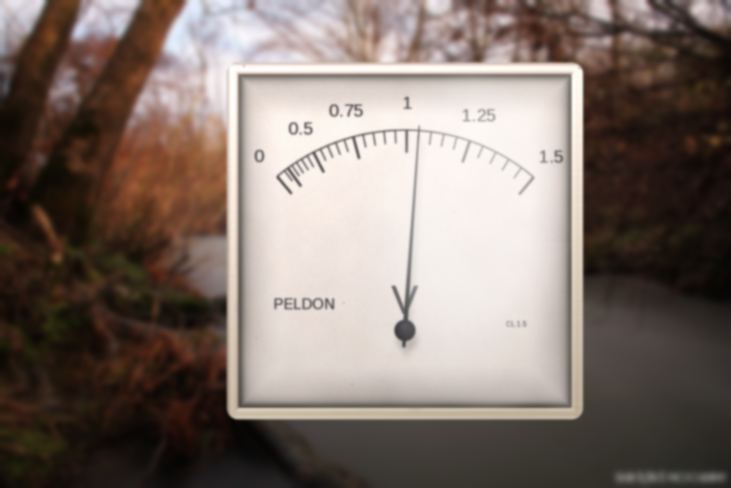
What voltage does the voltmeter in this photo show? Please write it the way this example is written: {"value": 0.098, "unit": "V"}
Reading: {"value": 1.05, "unit": "V"}
